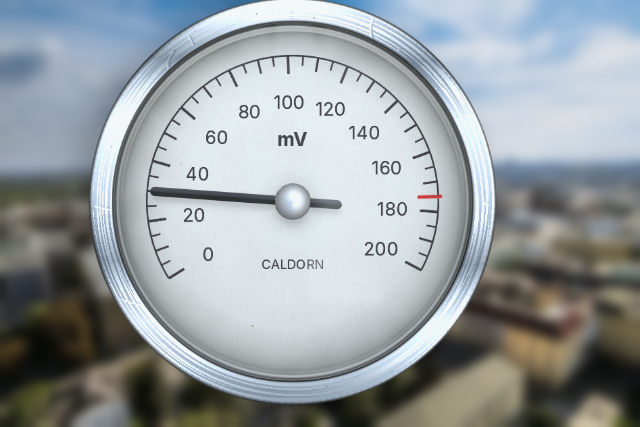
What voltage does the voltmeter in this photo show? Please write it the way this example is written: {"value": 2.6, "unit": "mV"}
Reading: {"value": 30, "unit": "mV"}
